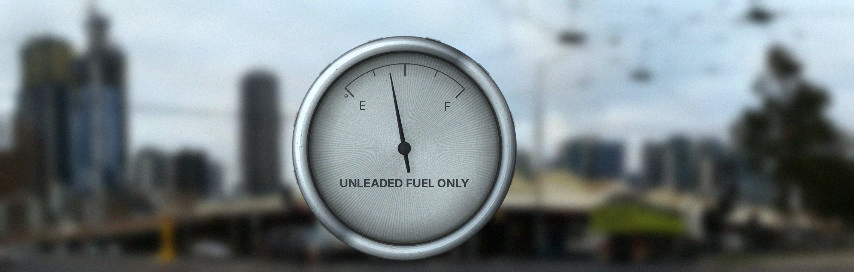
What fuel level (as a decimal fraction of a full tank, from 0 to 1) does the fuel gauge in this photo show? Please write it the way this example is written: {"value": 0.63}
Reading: {"value": 0.375}
